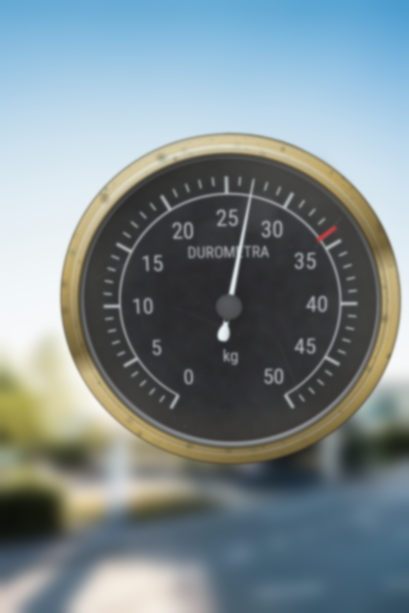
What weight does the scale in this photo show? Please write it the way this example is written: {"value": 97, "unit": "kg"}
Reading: {"value": 27, "unit": "kg"}
